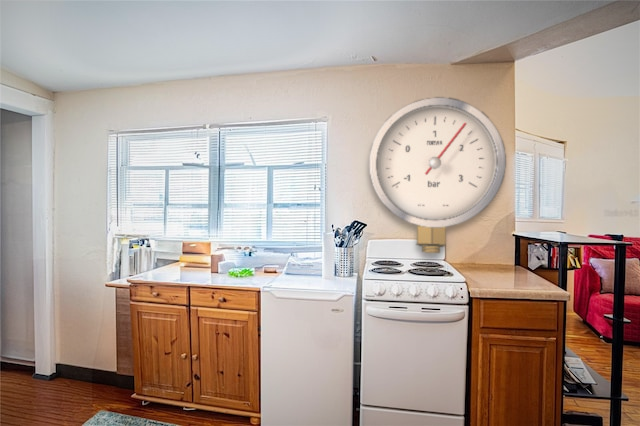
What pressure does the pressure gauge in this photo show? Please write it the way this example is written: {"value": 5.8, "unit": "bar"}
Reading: {"value": 1.6, "unit": "bar"}
